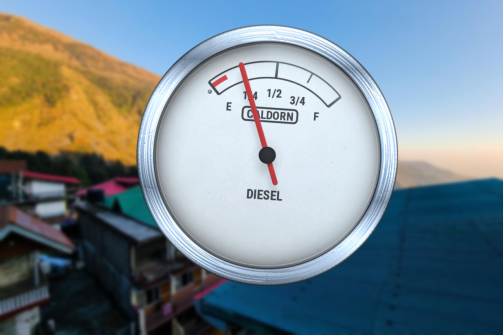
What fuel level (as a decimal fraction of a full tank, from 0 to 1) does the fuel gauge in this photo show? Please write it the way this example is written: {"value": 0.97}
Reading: {"value": 0.25}
